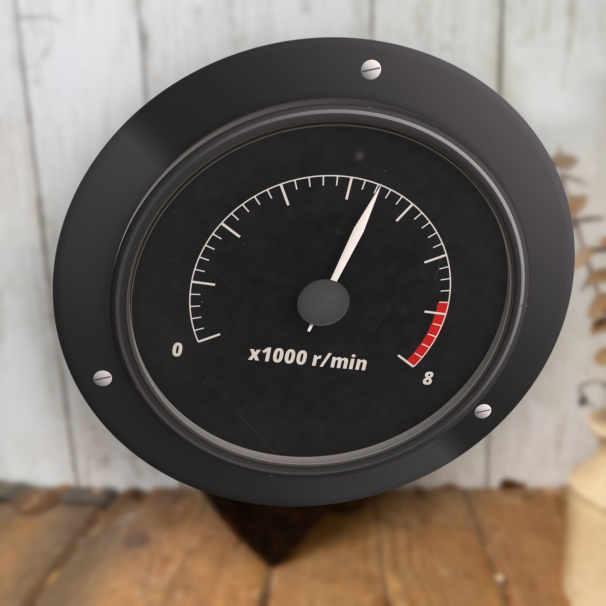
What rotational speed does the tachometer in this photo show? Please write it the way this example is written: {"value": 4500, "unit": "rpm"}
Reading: {"value": 4400, "unit": "rpm"}
